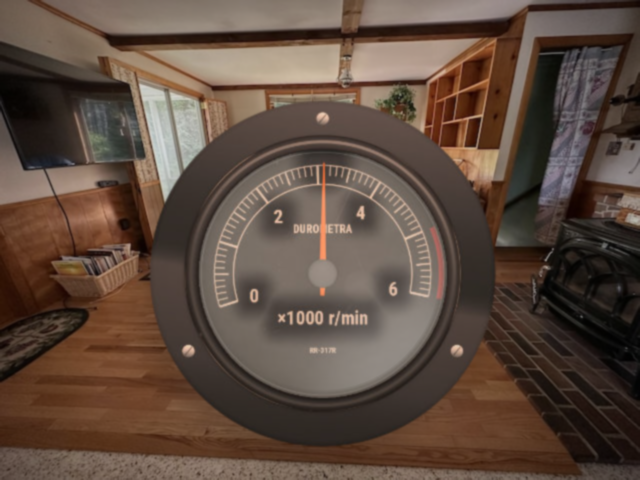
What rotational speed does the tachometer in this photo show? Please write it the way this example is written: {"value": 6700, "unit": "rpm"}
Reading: {"value": 3100, "unit": "rpm"}
